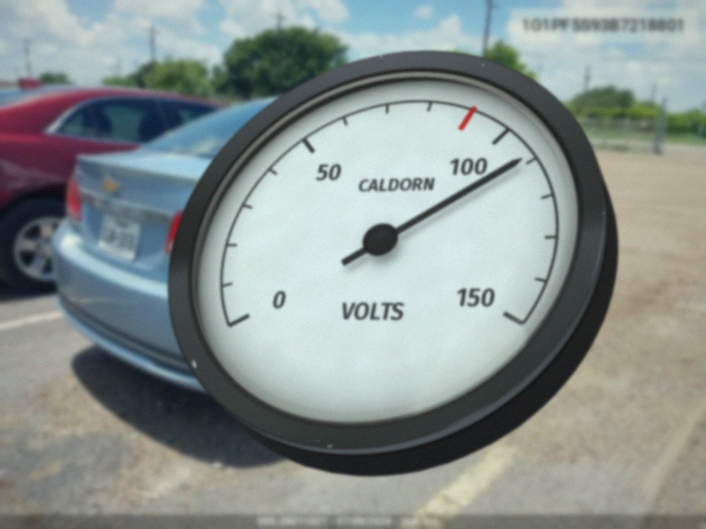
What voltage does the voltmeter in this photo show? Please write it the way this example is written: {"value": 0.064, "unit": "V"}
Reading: {"value": 110, "unit": "V"}
